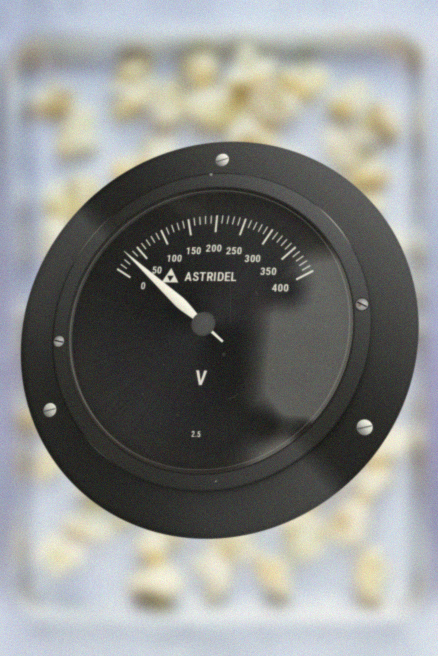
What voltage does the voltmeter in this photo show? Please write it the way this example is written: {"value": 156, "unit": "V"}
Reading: {"value": 30, "unit": "V"}
